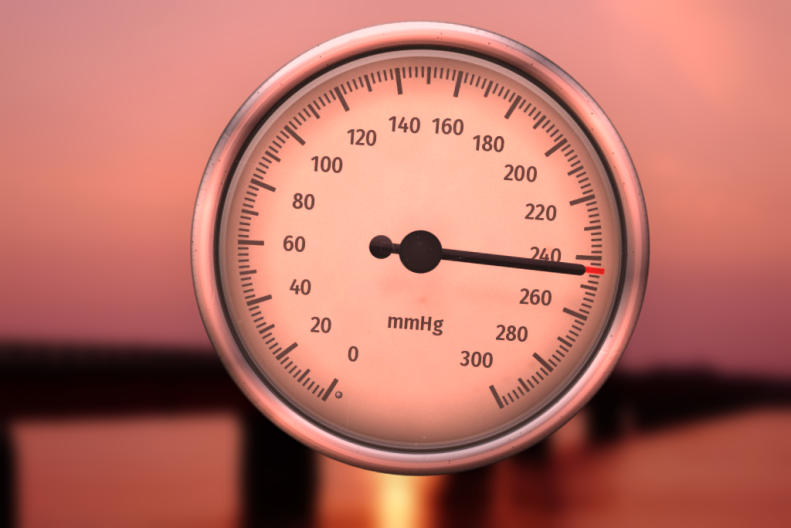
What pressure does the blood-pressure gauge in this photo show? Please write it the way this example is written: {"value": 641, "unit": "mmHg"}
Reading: {"value": 244, "unit": "mmHg"}
